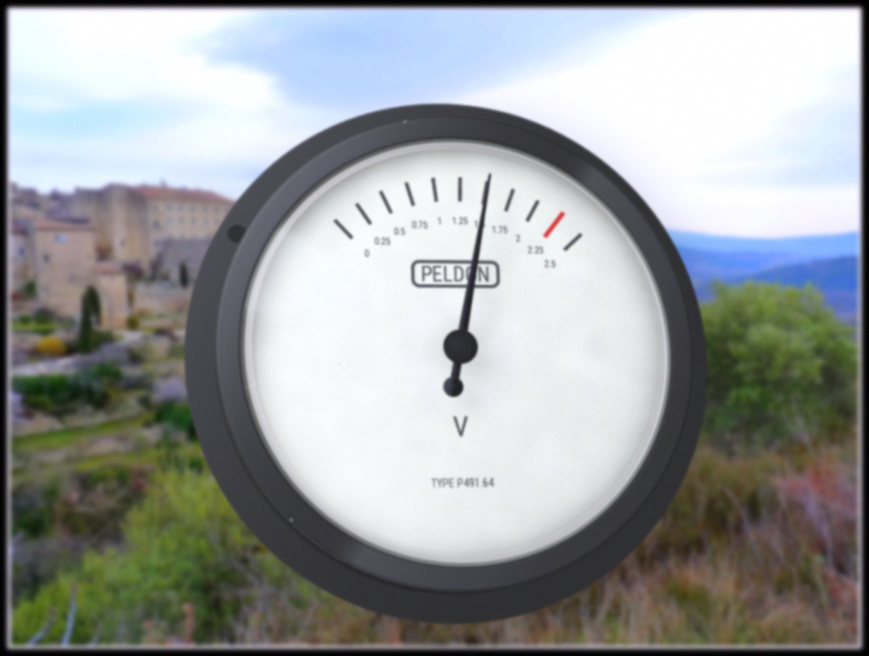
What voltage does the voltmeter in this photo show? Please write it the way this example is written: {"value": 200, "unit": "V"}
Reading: {"value": 1.5, "unit": "V"}
